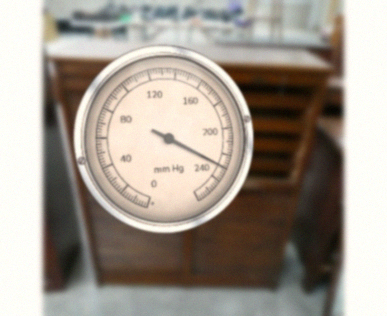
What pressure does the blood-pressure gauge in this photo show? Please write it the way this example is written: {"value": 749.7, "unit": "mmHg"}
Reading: {"value": 230, "unit": "mmHg"}
